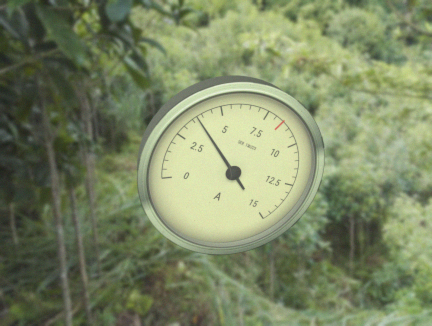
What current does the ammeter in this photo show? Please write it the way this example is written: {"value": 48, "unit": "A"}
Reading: {"value": 3.75, "unit": "A"}
